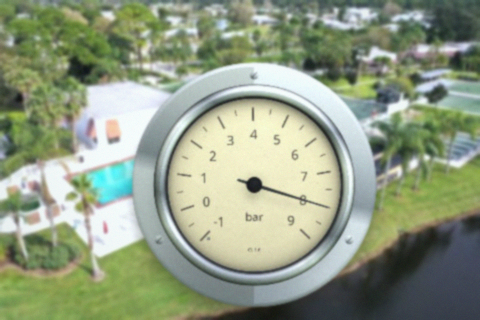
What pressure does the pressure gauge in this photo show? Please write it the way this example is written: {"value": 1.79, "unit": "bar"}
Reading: {"value": 8, "unit": "bar"}
